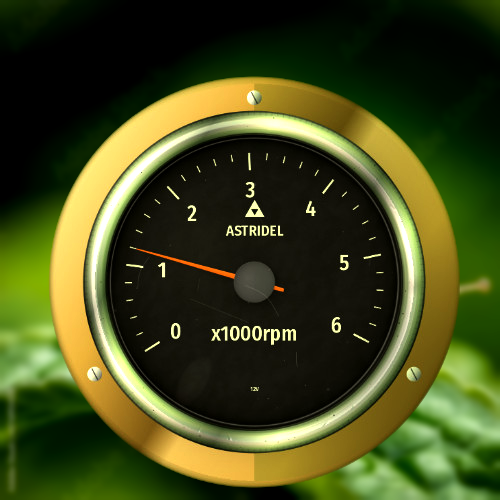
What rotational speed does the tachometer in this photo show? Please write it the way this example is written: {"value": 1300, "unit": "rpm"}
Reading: {"value": 1200, "unit": "rpm"}
